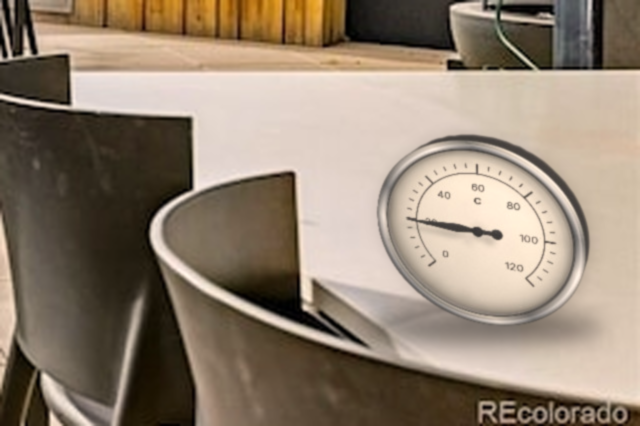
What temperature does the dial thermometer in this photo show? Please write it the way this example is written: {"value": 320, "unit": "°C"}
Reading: {"value": 20, "unit": "°C"}
